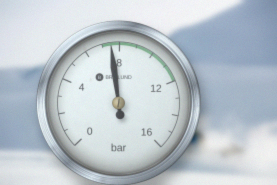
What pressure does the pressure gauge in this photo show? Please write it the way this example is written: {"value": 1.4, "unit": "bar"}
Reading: {"value": 7.5, "unit": "bar"}
